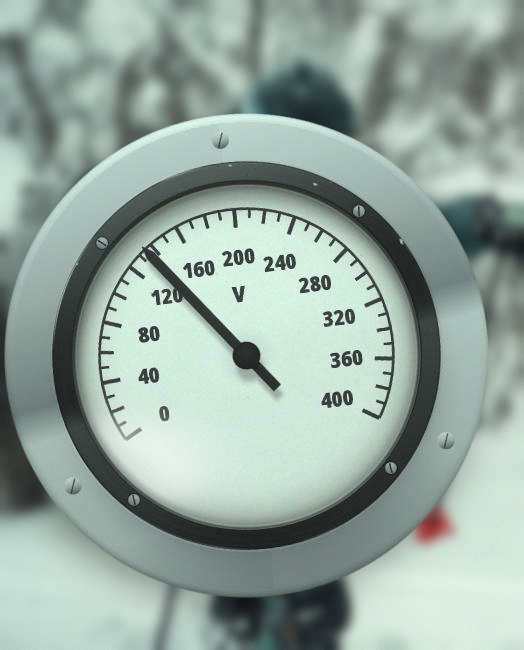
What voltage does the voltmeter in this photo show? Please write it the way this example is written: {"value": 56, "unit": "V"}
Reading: {"value": 135, "unit": "V"}
